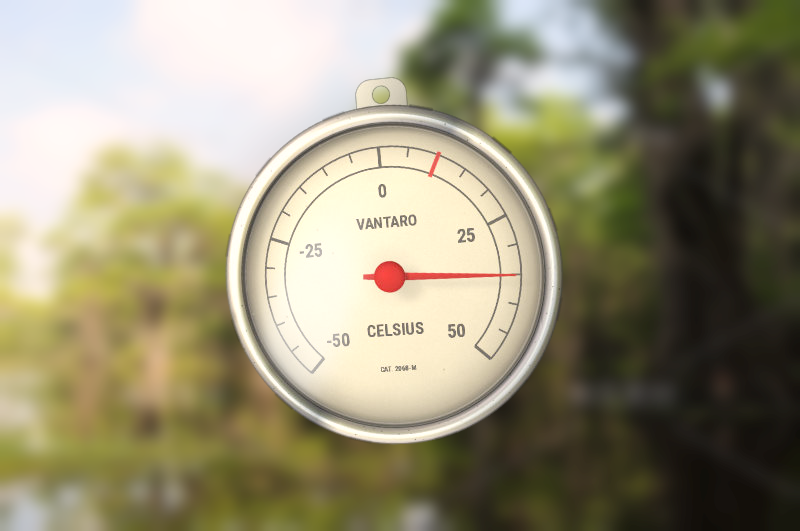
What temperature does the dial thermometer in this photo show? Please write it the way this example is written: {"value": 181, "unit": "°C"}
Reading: {"value": 35, "unit": "°C"}
